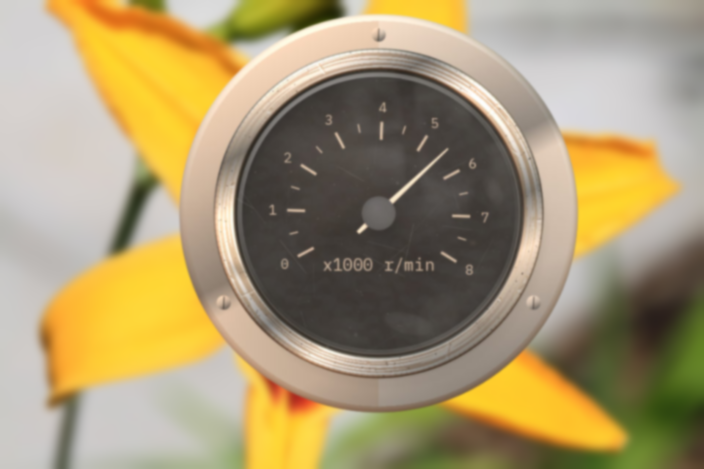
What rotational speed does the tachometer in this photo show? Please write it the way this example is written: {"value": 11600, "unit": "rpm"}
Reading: {"value": 5500, "unit": "rpm"}
